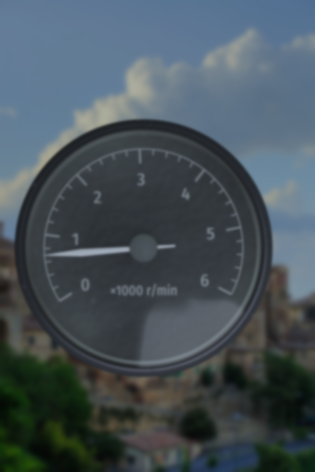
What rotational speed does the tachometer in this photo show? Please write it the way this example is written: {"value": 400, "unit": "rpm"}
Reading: {"value": 700, "unit": "rpm"}
